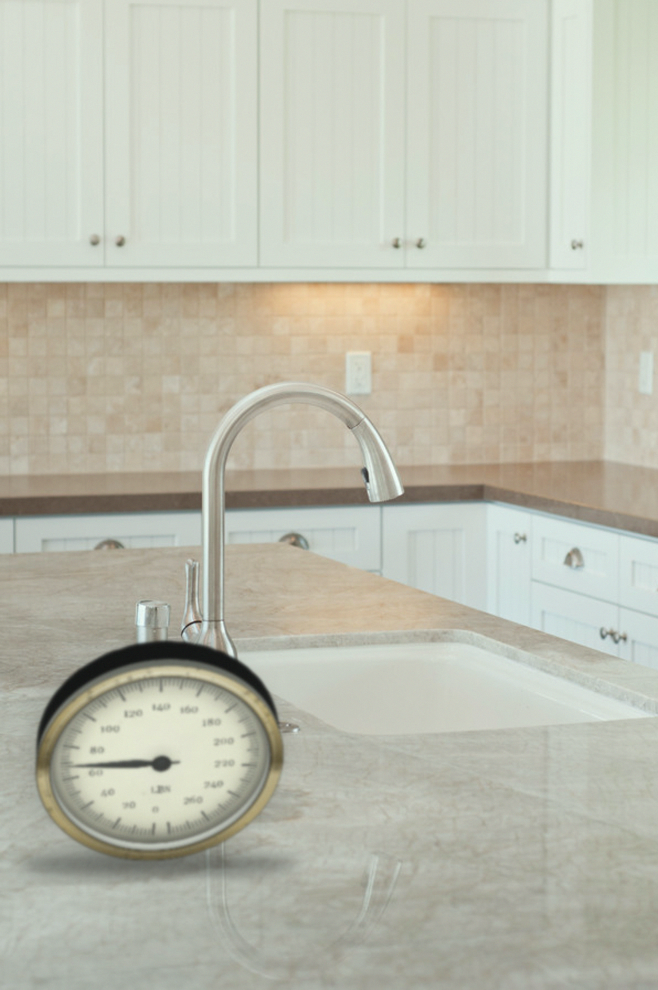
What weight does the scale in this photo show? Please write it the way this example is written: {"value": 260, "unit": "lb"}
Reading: {"value": 70, "unit": "lb"}
